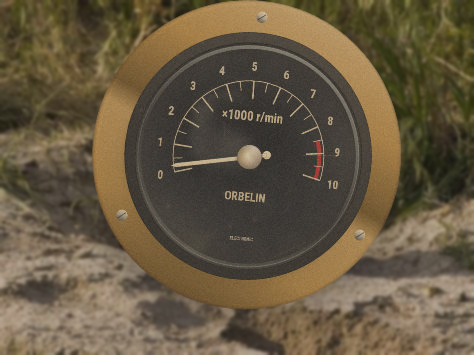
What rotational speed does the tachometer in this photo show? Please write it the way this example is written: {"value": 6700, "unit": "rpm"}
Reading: {"value": 250, "unit": "rpm"}
